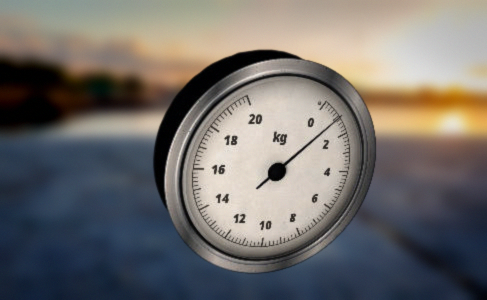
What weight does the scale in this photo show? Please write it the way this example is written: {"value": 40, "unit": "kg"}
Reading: {"value": 1, "unit": "kg"}
